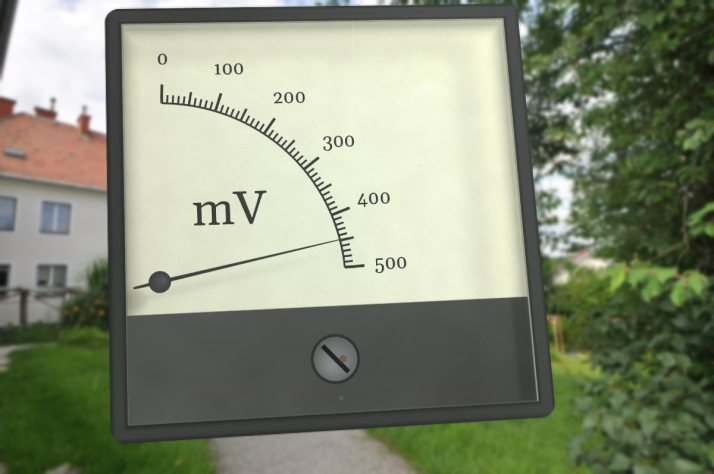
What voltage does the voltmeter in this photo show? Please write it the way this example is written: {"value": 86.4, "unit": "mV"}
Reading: {"value": 450, "unit": "mV"}
